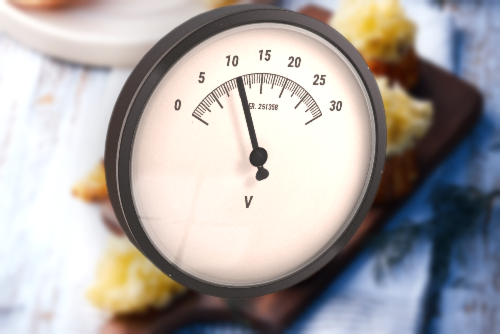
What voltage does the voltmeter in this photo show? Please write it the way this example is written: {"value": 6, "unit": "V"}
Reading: {"value": 10, "unit": "V"}
